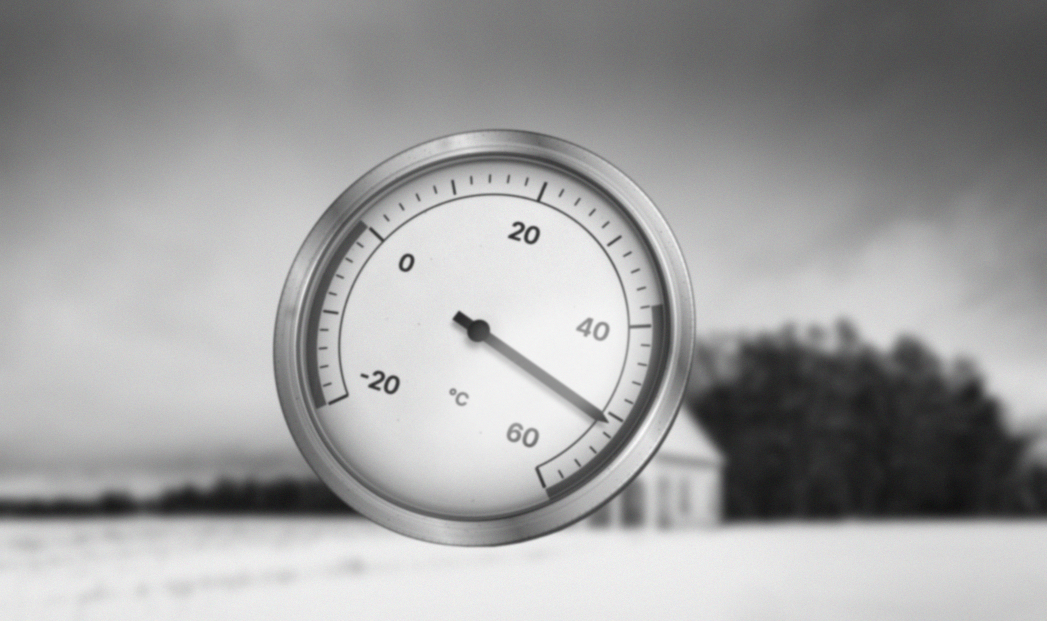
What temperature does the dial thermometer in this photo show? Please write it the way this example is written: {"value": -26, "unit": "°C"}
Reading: {"value": 51, "unit": "°C"}
